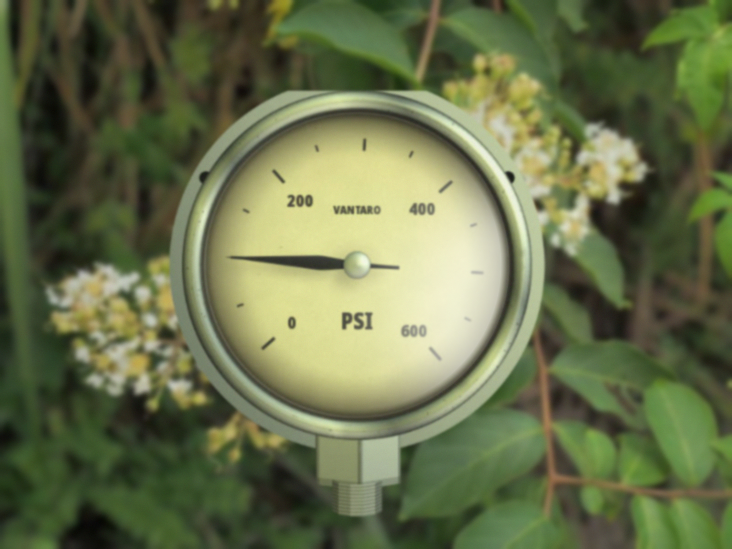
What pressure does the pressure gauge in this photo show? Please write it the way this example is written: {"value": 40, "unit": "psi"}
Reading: {"value": 100, "unit": "psi"}
